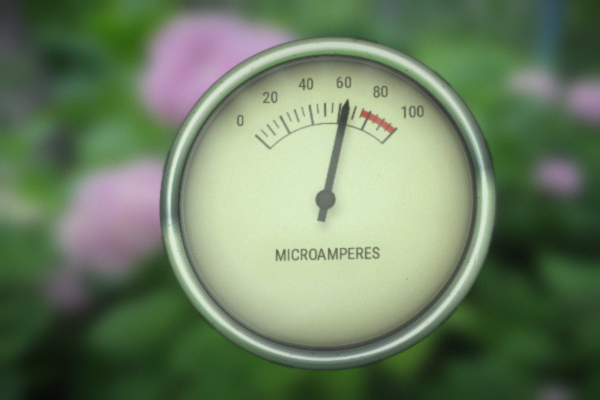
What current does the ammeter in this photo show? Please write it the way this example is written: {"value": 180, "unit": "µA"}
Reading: {"value": 65, "unit": "µA"}
